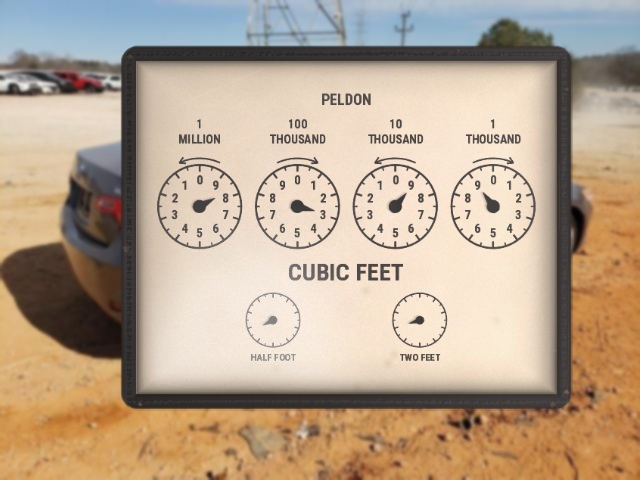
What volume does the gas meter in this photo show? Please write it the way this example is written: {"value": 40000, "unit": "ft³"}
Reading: {"value": 828900, "unit": "ft³"}
